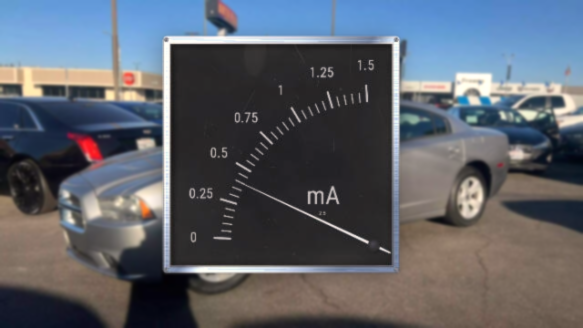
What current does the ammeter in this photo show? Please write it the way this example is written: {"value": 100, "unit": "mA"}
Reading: {"value": 0.4, "unit": "mA"}
